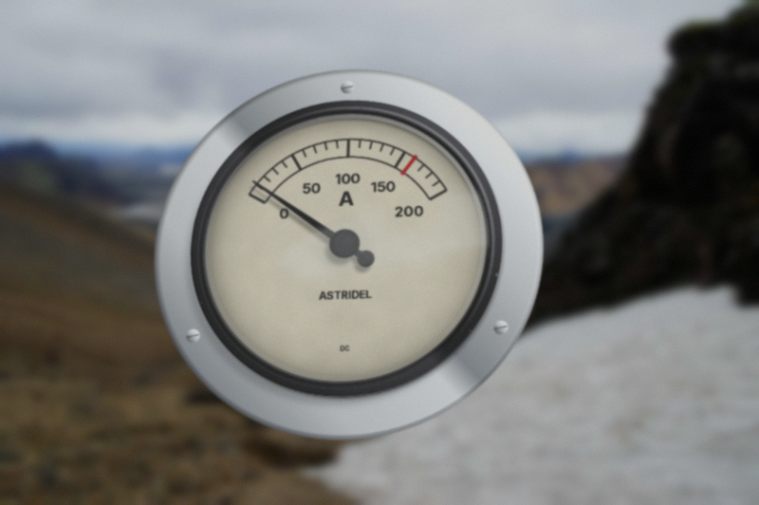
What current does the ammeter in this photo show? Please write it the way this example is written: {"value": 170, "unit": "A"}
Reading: {"value": 10, "unit": "A"}
